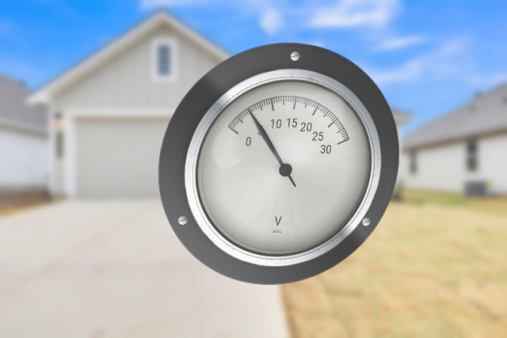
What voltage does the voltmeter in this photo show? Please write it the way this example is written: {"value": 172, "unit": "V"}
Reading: {"value": 5, "unit": "V"}
